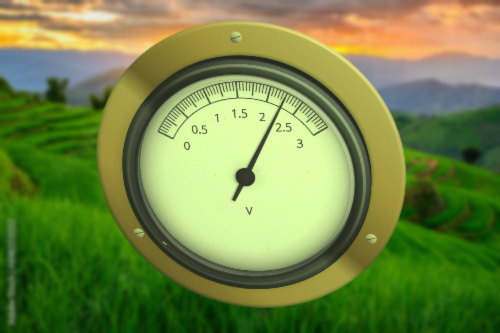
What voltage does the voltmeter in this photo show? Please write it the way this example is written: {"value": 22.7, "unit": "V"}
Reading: {"value": 2.25, "unit": "V"}
